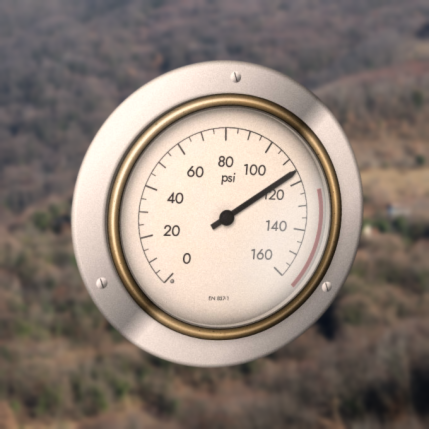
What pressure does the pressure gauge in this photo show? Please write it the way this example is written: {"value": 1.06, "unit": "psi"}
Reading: {"value": 115, "unit": "psi"}
